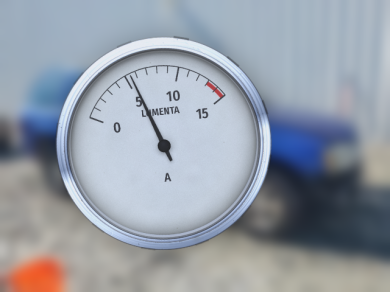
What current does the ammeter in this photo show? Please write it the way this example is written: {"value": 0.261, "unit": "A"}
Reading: {"value": 5.5, "unit": "A"}
